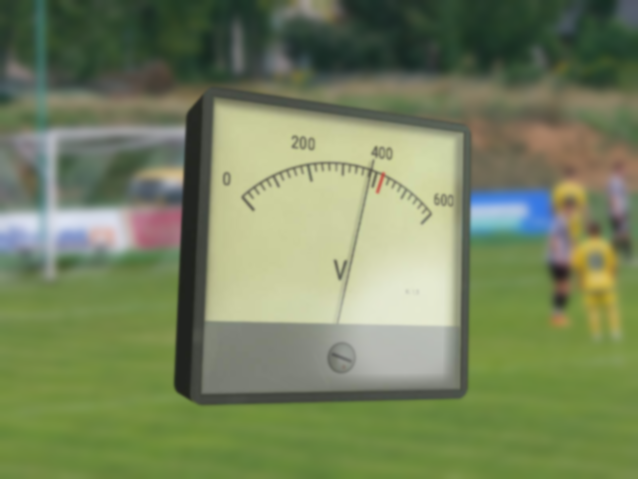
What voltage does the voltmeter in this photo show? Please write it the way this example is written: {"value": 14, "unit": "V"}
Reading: {"value": 380, "unit": "V"}
